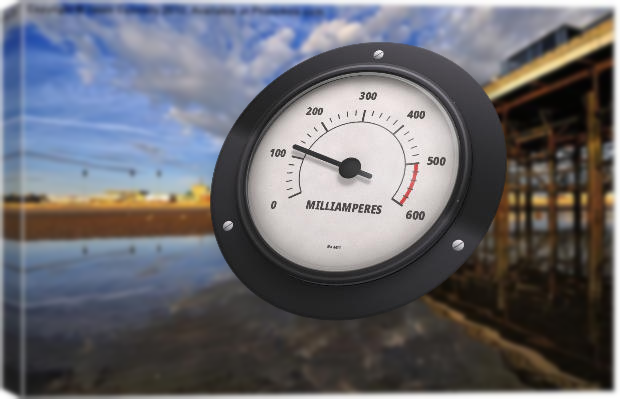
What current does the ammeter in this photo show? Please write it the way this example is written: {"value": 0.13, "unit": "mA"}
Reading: {"value": 120, "unit": "mA"}
